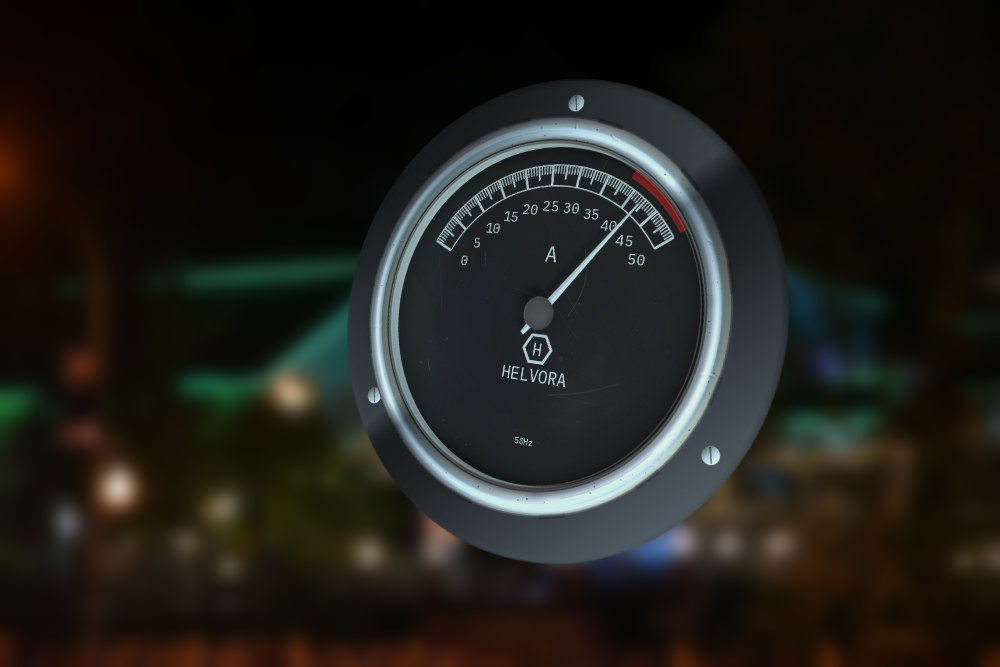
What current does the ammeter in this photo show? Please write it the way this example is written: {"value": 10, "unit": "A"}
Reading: {"value": 42.5, "unit": "A"}
